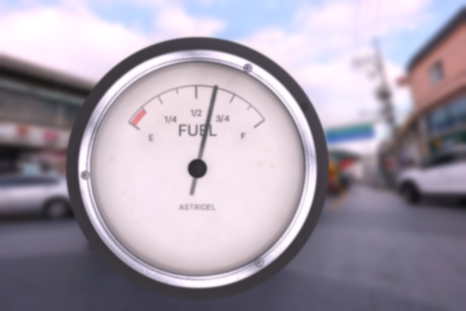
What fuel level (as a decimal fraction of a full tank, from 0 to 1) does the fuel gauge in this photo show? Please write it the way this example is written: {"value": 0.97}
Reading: {"value": 0.625}
